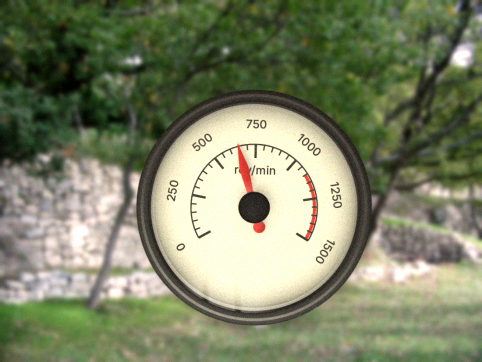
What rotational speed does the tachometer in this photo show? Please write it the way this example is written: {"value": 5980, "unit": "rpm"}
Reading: {"value": 650, "unit": "rpm"}
